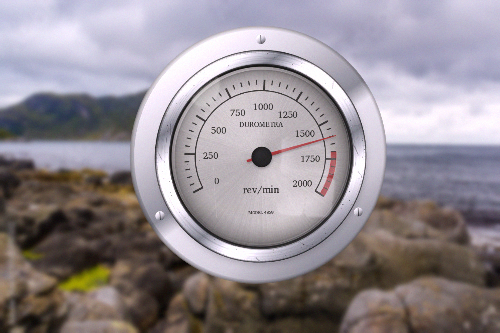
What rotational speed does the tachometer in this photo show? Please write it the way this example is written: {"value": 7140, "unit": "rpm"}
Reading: {"value": 1600, "unit": "rpm"}
